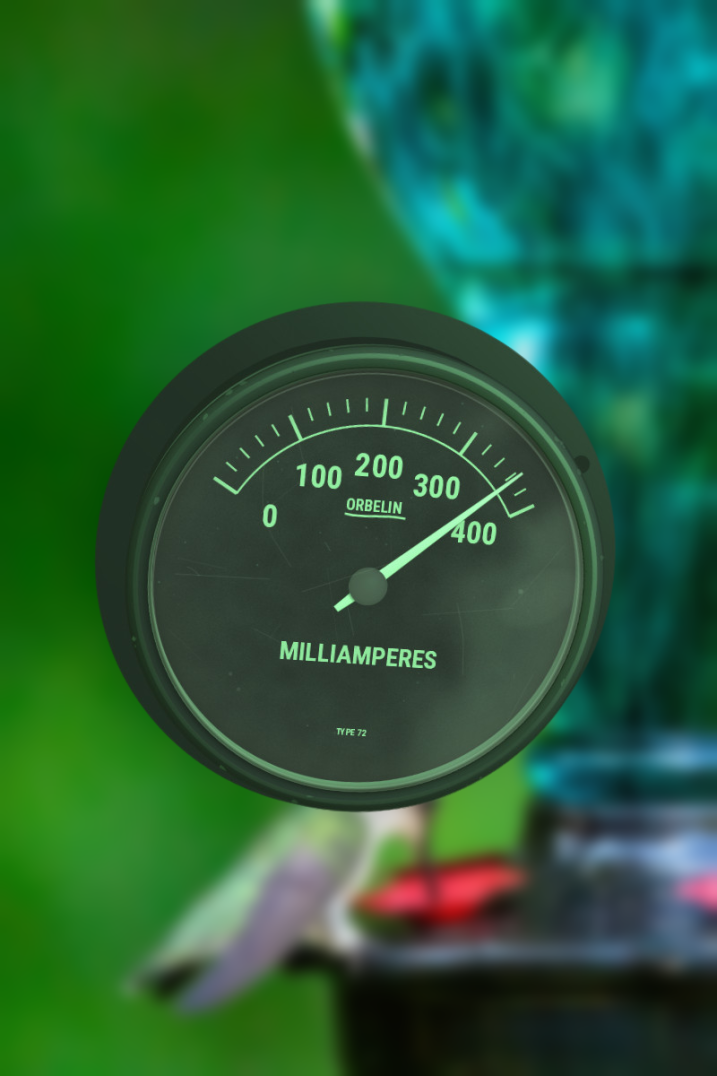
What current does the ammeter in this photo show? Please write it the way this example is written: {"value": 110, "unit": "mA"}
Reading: {"value": 360, "unit": "mA"}
